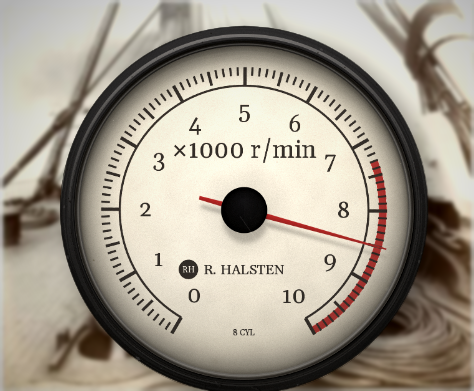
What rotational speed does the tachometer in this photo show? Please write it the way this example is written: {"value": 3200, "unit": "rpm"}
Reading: {"value": 8500, "unit": "rpm"}
